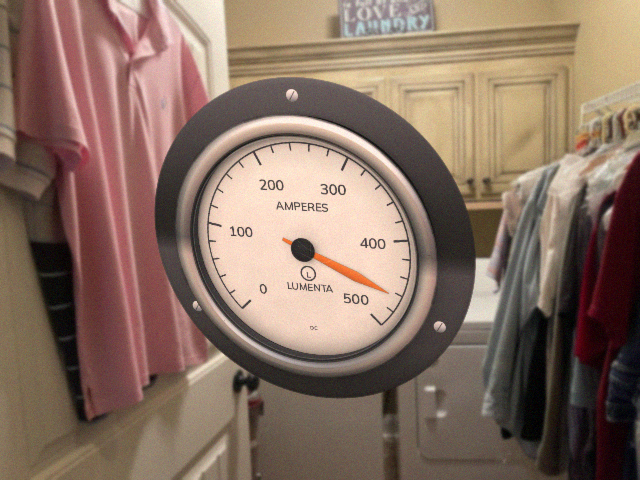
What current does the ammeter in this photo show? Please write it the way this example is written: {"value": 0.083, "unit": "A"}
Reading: {"value": 460, "unit": "A"}
